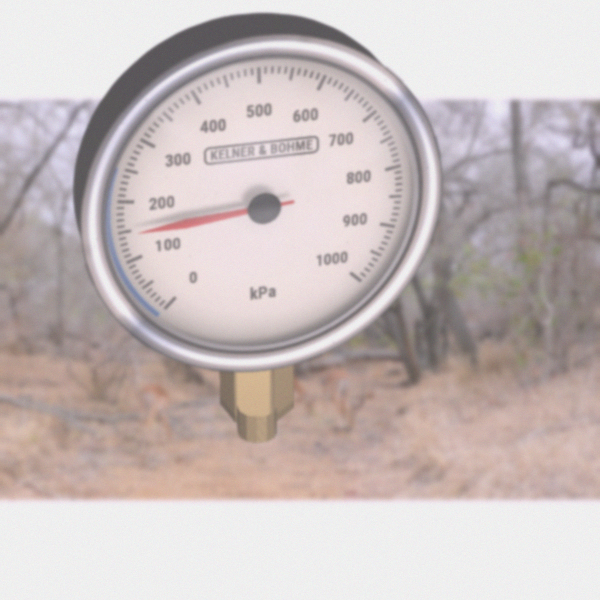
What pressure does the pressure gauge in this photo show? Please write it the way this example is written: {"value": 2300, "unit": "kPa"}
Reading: {"value": 150, "unit": "kPa"}
